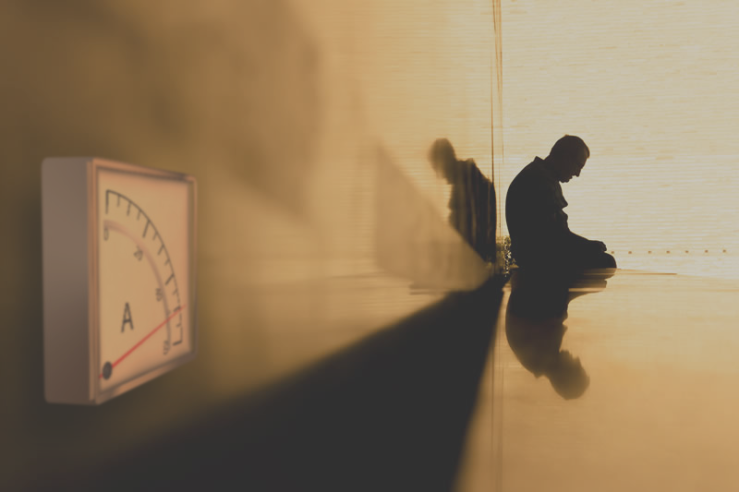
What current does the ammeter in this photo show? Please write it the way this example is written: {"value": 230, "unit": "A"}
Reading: {"value": 50, "unit": "A"}
